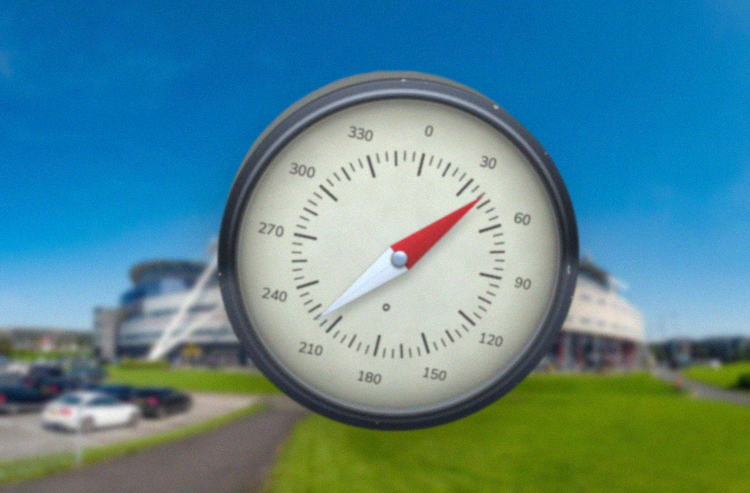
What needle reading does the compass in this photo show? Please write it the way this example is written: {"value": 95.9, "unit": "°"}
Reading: {"value": 40, "unit": "°"}
